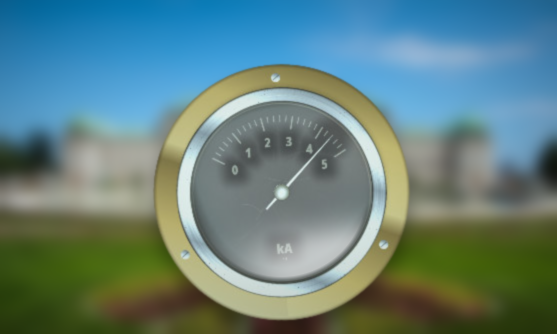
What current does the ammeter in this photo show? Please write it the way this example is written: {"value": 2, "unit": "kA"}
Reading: {"value": 4.4, "unit": "kA"}
